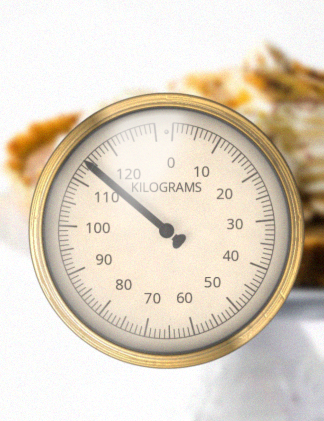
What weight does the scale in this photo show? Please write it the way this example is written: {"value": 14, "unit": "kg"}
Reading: {"value": 114, "unit": "kg"}
